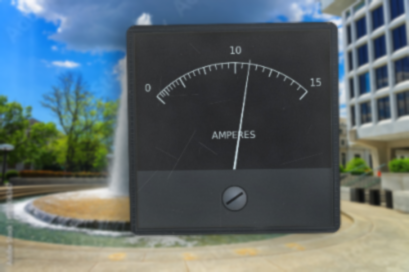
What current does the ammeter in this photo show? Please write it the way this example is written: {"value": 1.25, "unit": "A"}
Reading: {"value": 11, "unit": "A"}
